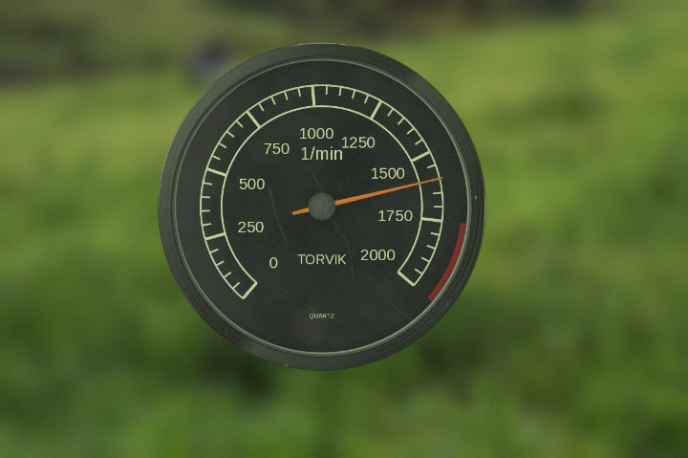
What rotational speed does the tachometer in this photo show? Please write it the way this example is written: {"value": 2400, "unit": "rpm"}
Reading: {"value": 1600, "unit": "rpm"}
